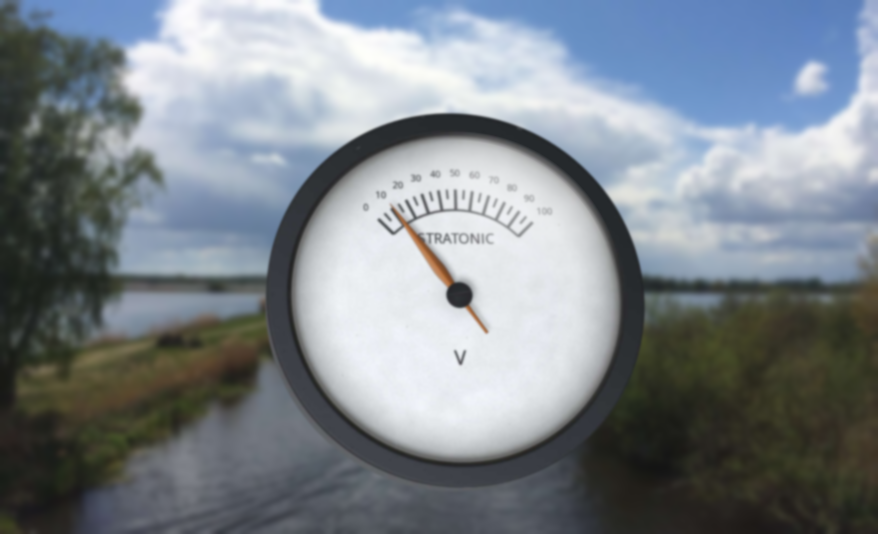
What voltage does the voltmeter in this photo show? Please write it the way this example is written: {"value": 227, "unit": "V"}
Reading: {"value": 10, "unit": "V"}
